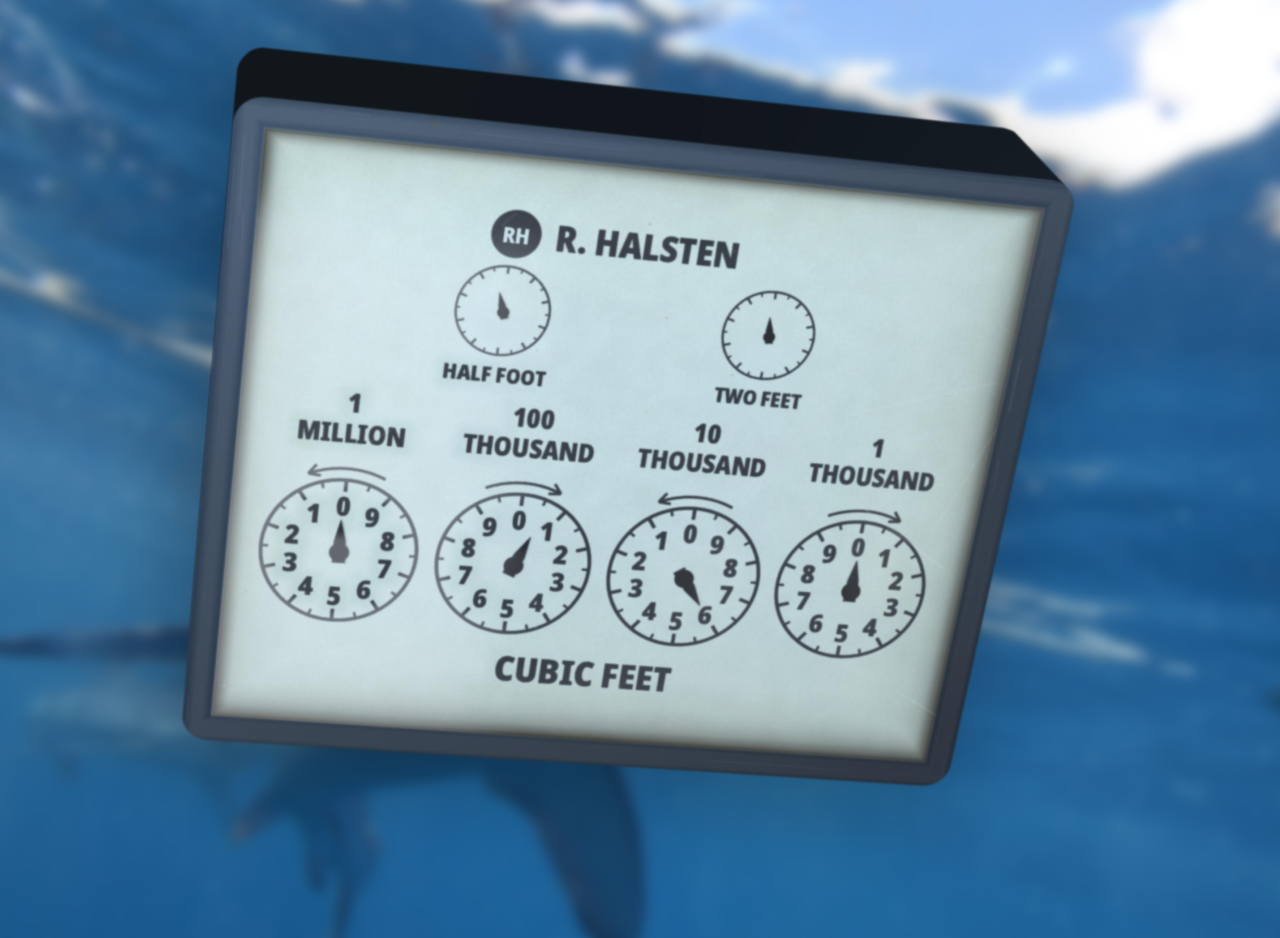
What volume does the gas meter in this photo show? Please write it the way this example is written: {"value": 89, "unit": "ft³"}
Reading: {"value": 6000, "unit": "ft³"}
